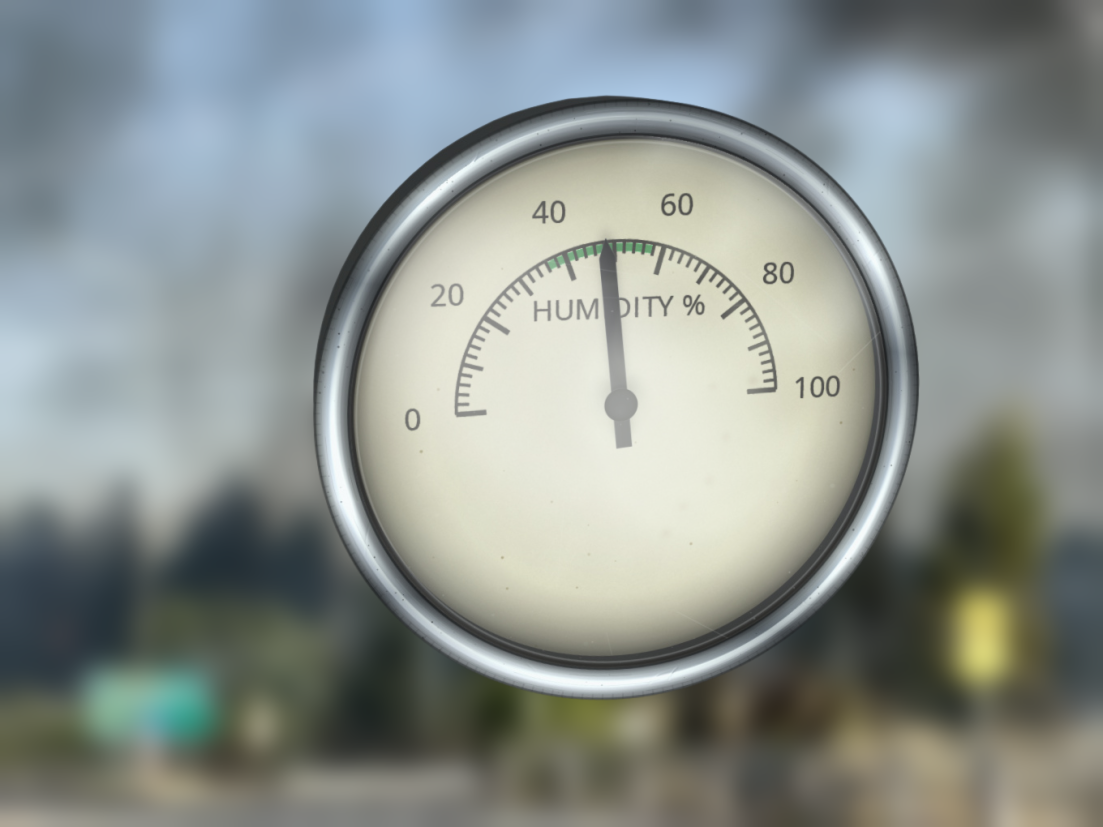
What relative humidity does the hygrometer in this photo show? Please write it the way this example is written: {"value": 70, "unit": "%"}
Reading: {"value": 48, "unit": "%"}
